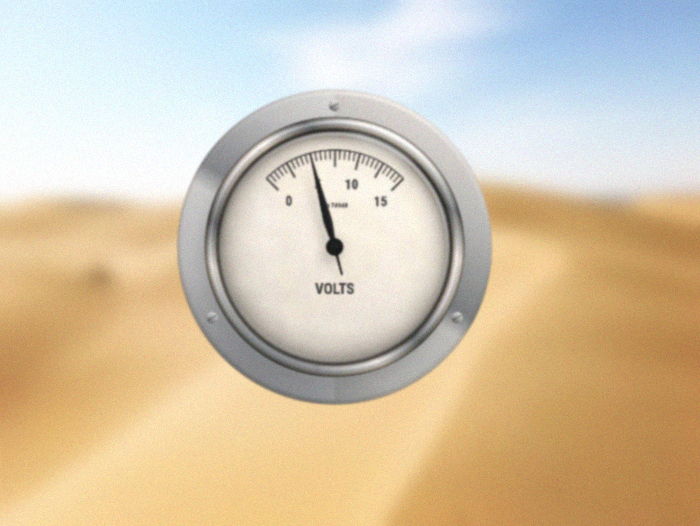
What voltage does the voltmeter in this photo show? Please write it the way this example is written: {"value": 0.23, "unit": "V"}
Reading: {"value": 5, "unit": "V"}
